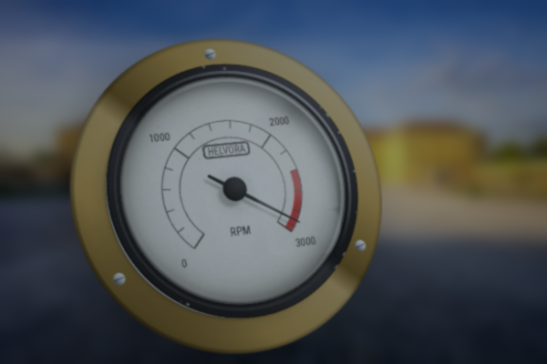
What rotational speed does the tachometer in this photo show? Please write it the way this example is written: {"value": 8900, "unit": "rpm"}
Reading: {"value": 2900, "unit": "rpm"}
